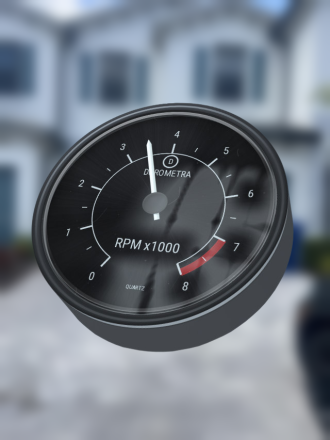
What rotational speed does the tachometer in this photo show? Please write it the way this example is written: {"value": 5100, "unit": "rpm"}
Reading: {"value": 3500, "unit": "rpm"}
